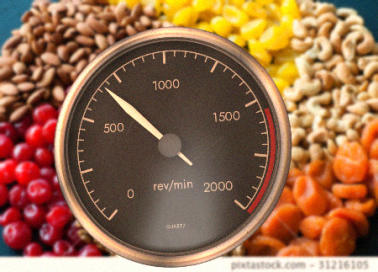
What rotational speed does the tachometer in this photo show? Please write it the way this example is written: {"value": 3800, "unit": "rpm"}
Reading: {"value": 675, "unit": "rpm"}
